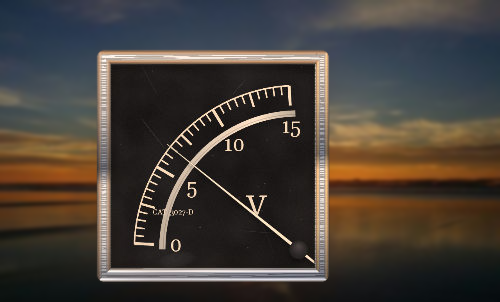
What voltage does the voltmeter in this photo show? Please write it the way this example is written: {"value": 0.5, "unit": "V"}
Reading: {"value": 6.5, "unit": "V"}
